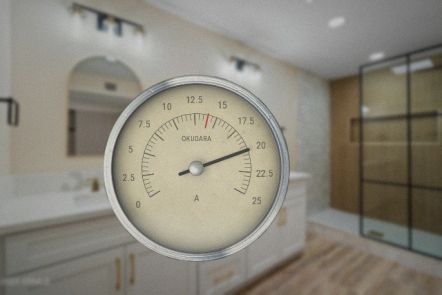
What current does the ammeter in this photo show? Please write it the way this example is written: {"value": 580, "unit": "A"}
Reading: {"value": 20, "unit": "A"}
